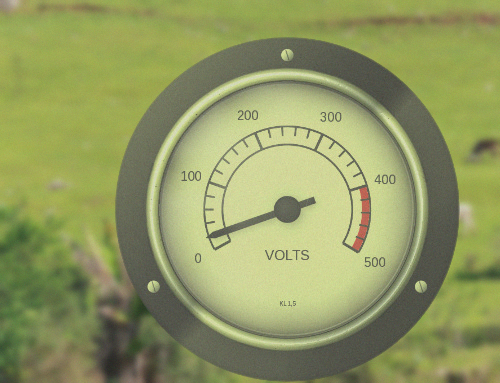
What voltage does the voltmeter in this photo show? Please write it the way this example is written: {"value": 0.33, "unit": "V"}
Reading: {"value": 20, "unit": "V"}
